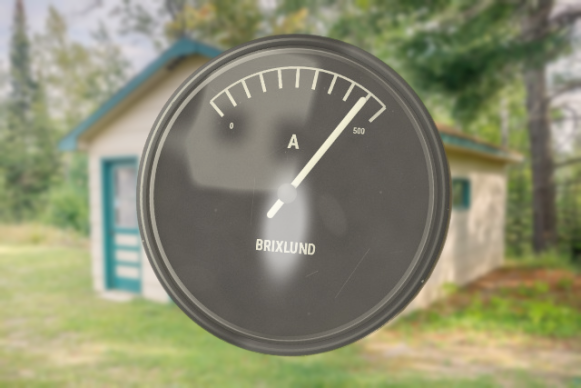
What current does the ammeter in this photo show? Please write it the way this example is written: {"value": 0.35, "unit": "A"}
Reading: {"value": 450, "unit": "A"}
